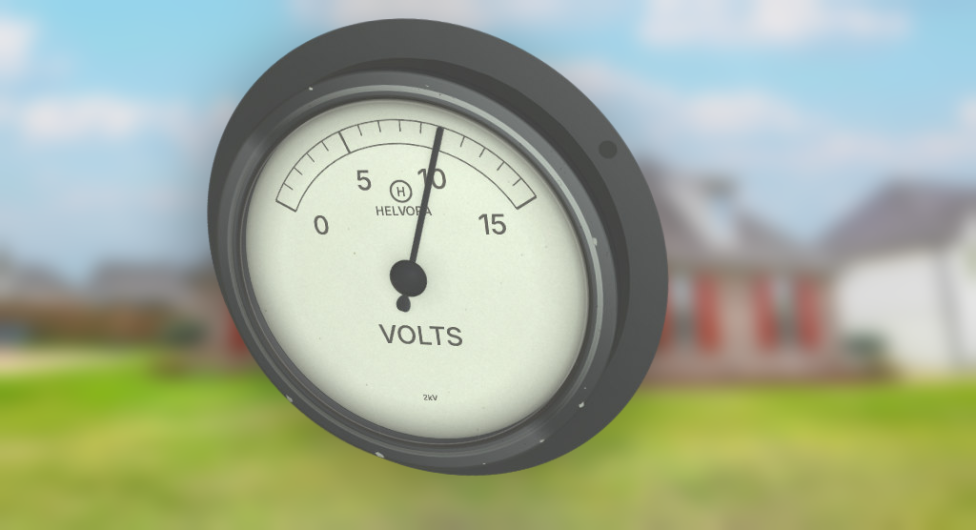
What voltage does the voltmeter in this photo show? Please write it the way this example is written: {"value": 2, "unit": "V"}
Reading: {"value": 10, "unit": "V"}
